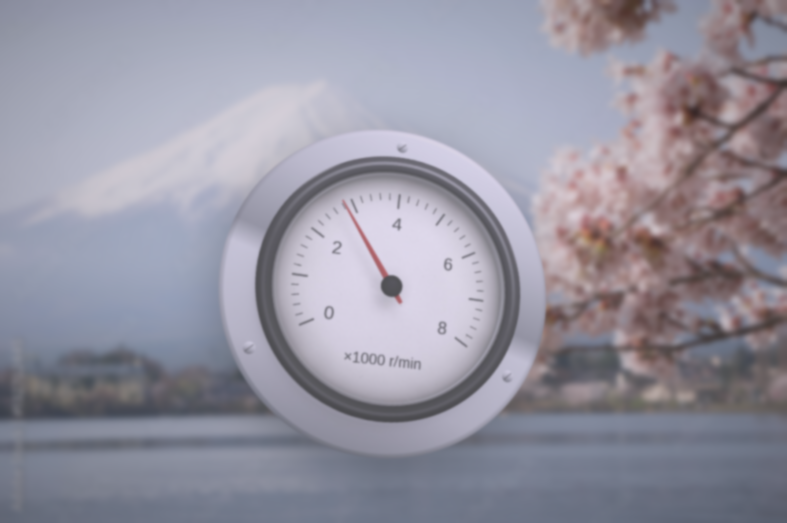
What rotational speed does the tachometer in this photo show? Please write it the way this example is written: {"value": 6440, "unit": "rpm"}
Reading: {"value": 2800, "unit": "rpm"}
